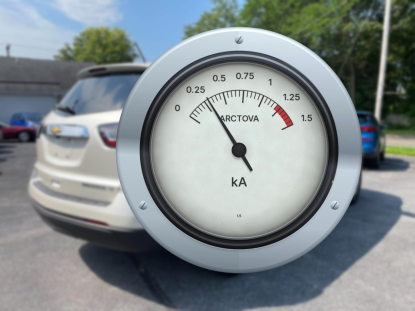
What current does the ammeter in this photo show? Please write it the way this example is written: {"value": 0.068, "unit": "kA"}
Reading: {"value": 0.3, "unit": "kA"}
